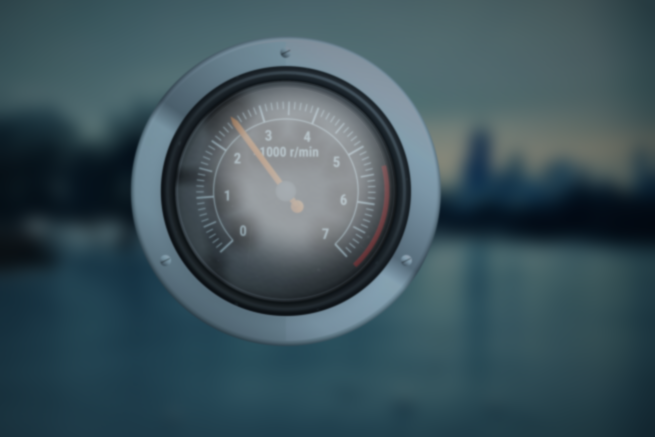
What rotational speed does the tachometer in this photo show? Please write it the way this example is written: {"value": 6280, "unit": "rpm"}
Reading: {"value": 2500, "unit": "rpm"}
